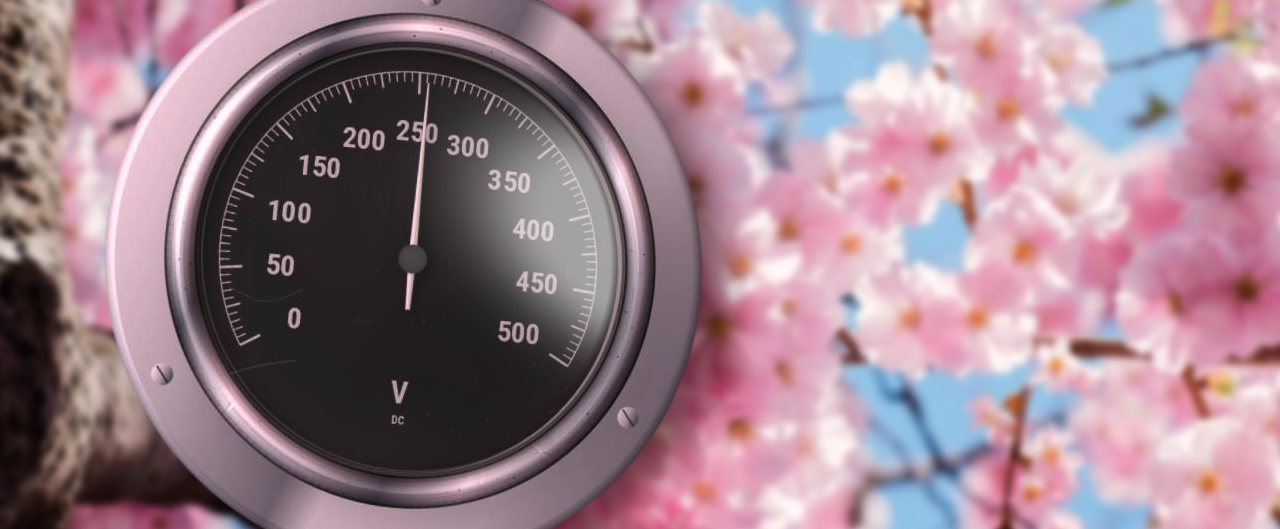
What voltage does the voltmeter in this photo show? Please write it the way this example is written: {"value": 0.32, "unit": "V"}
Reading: {"value": 255, "unit": "V"}
